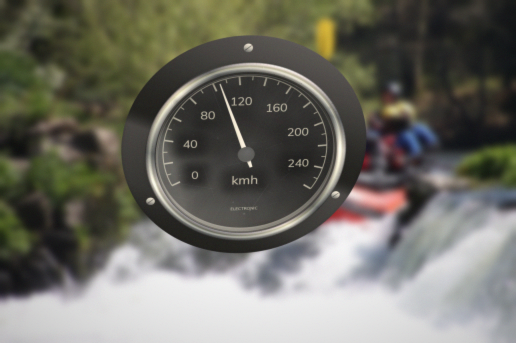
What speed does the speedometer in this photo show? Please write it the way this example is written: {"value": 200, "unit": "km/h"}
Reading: {"value": 105, "unit": "km/h"}
